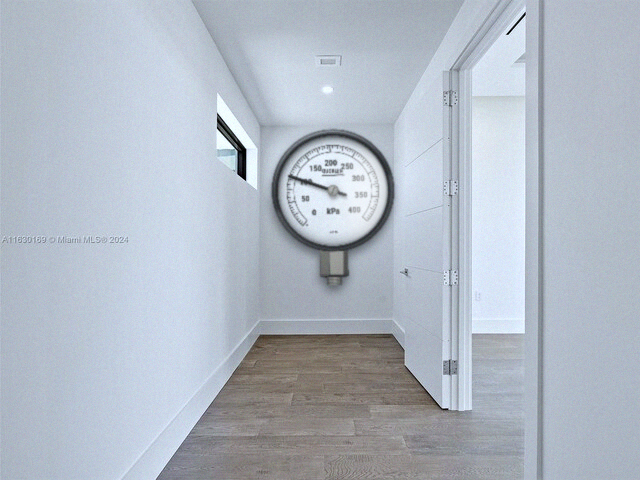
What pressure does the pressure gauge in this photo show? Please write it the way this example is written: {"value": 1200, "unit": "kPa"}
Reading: {"value": 100, "unit": "kPa"}
